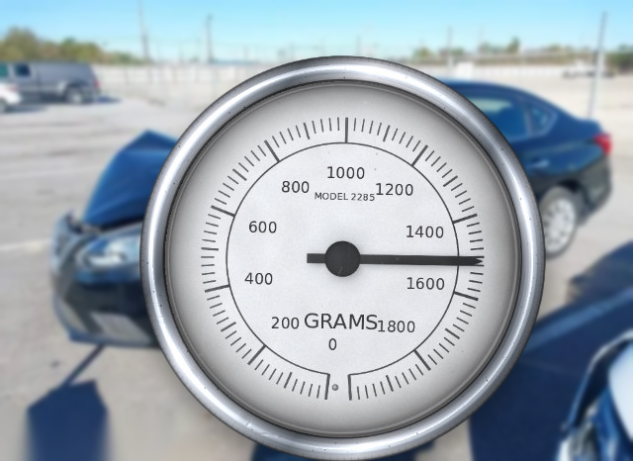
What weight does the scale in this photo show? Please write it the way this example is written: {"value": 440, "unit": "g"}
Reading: {"value": 1510, "unit": "g"}
